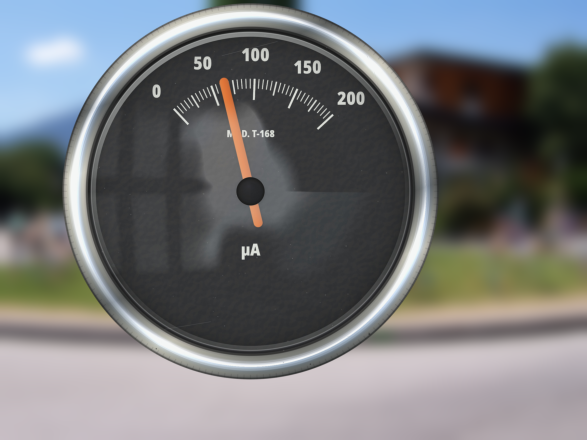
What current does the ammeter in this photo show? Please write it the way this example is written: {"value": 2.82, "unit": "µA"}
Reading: {"value": 65, "unit": "µA"}
